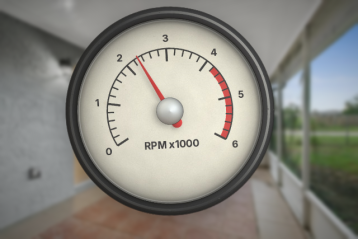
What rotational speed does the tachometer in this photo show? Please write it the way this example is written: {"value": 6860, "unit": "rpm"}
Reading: {"value": 2300, "unit": "rpm"}
